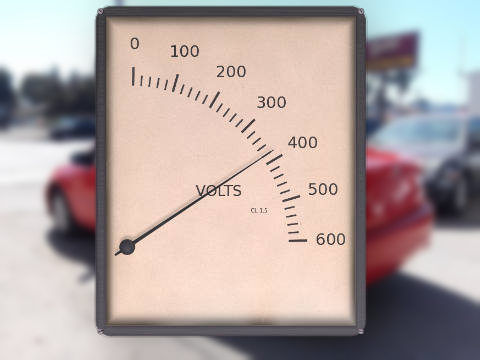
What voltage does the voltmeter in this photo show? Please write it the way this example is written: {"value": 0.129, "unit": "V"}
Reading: {"value": 380, "unit": "V"}
